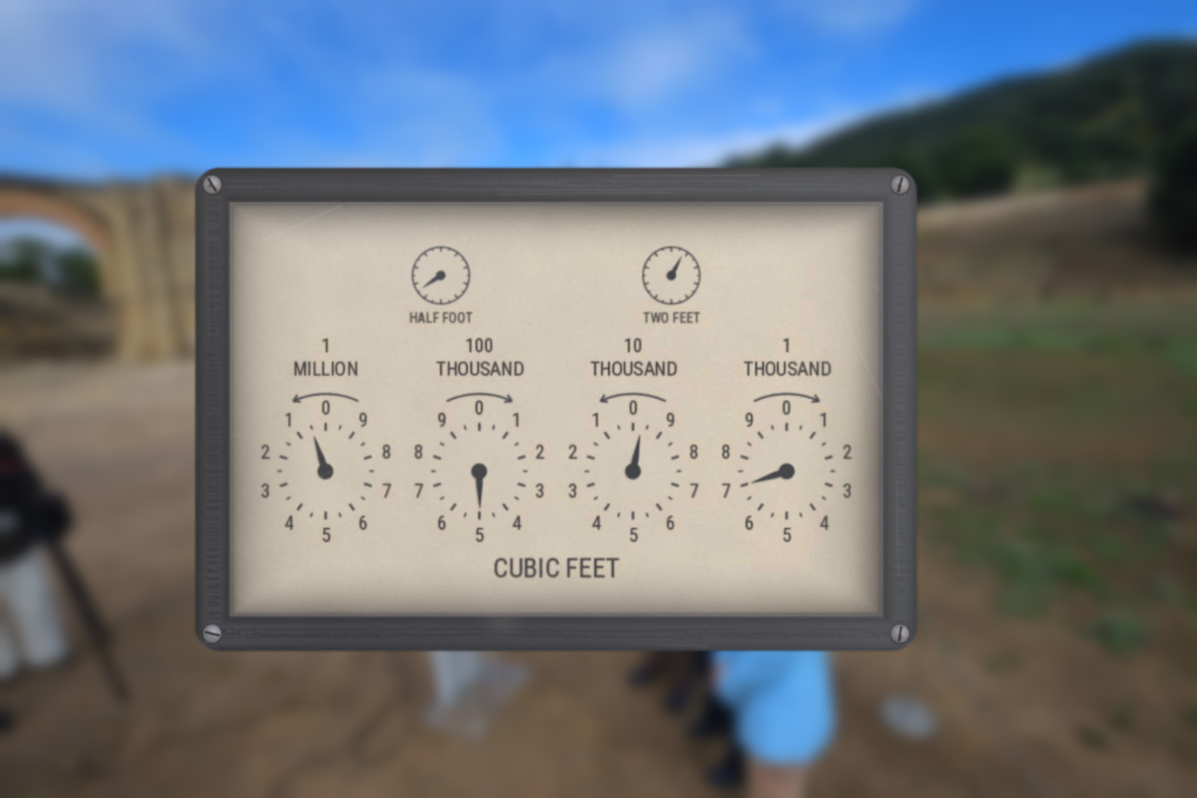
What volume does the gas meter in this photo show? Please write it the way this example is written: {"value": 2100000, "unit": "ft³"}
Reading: {"value": 49700, "unit": "ft³"}
